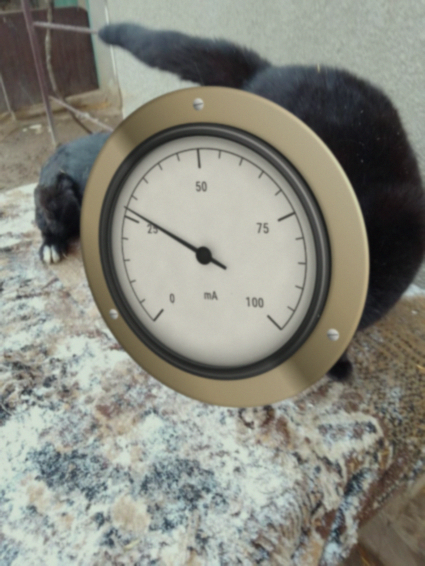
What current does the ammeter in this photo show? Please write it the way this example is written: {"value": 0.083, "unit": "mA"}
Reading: {"value": 27.5, "unit": "mA"}
